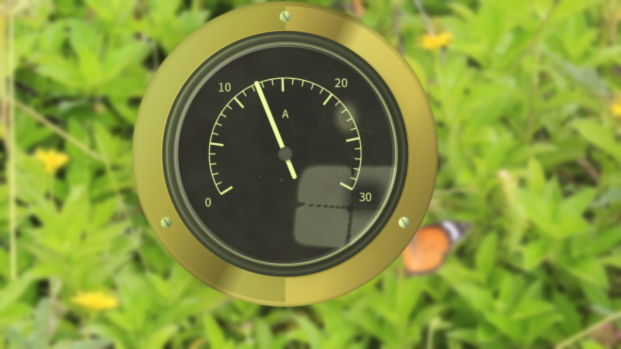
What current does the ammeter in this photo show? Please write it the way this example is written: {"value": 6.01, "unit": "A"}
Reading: {"value": 12.5, "unit": "A"}
